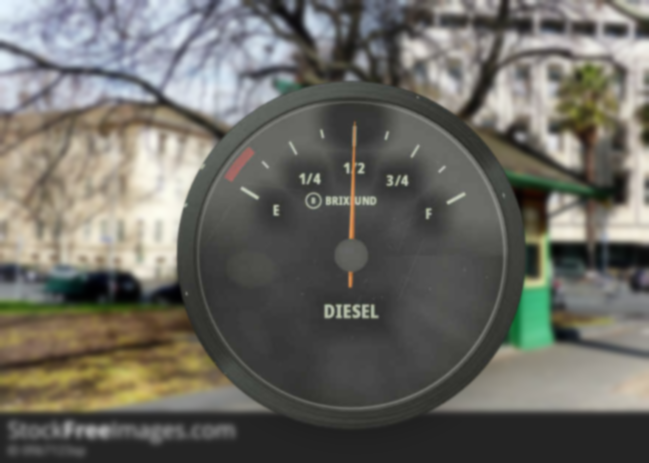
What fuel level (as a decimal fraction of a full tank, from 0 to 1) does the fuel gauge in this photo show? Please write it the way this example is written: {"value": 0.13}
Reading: {"value": 0.5}
